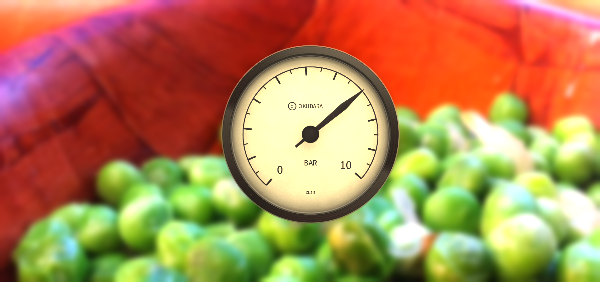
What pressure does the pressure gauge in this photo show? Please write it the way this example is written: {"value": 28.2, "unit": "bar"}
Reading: {"value": 7, "unit": "bar"}
